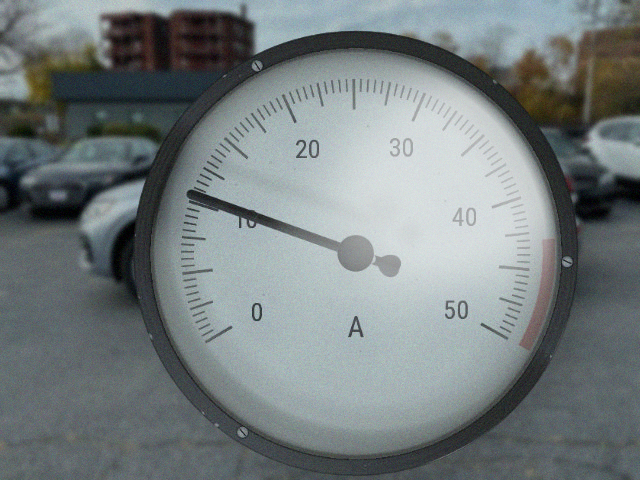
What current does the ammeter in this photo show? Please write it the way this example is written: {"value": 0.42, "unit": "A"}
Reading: {"value": 10.5, "unit": "A"}
